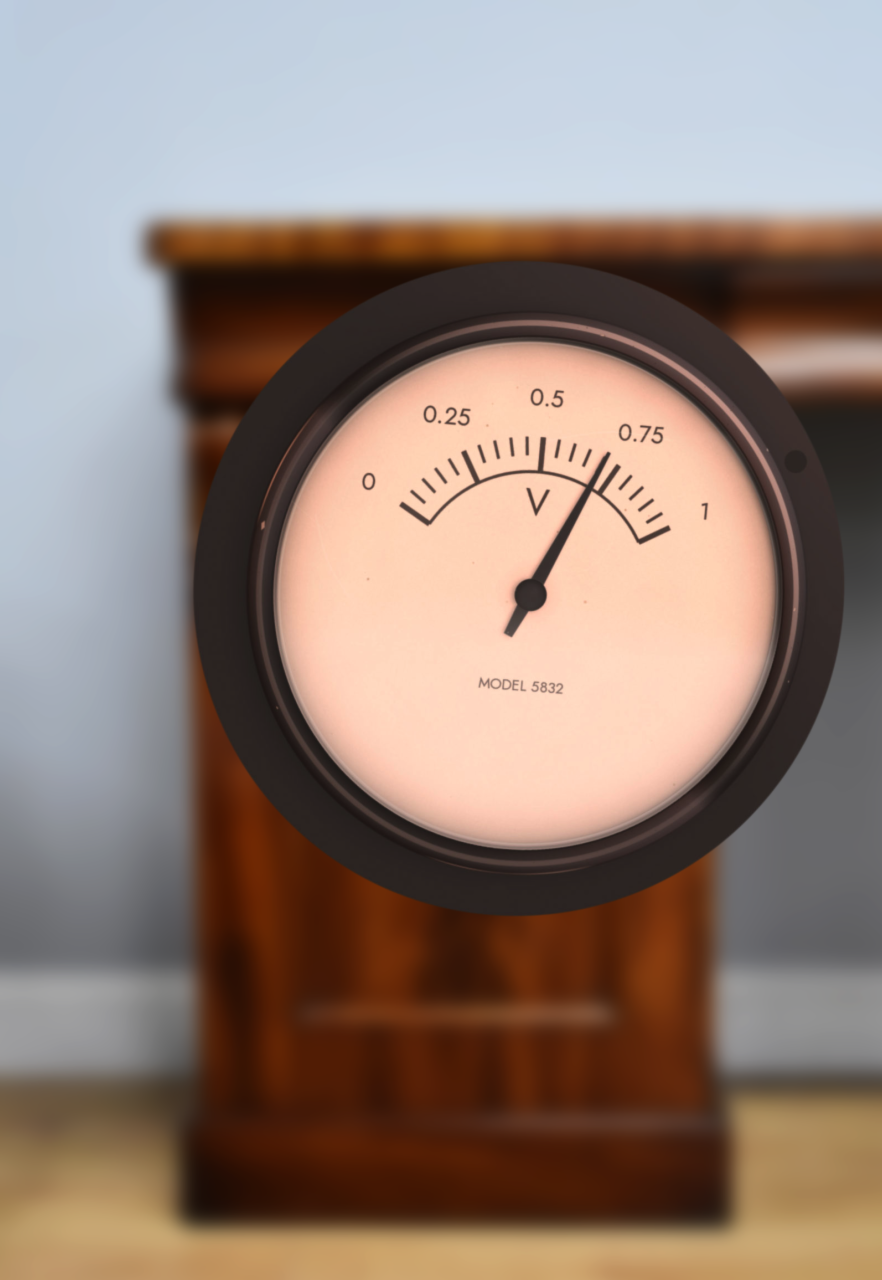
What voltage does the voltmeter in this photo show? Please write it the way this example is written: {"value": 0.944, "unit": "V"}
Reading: {"value": 0.7, "unit": "V"}
